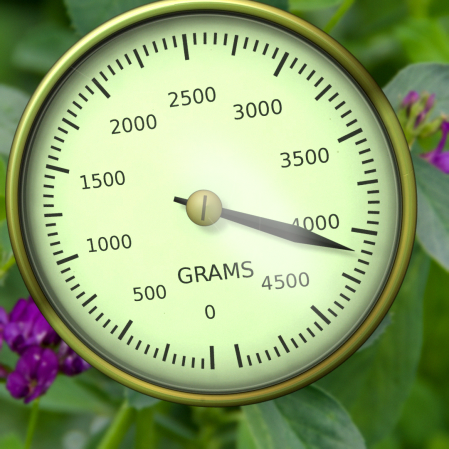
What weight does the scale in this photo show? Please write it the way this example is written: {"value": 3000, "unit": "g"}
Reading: {"value": 4100, "unit": "g"}
